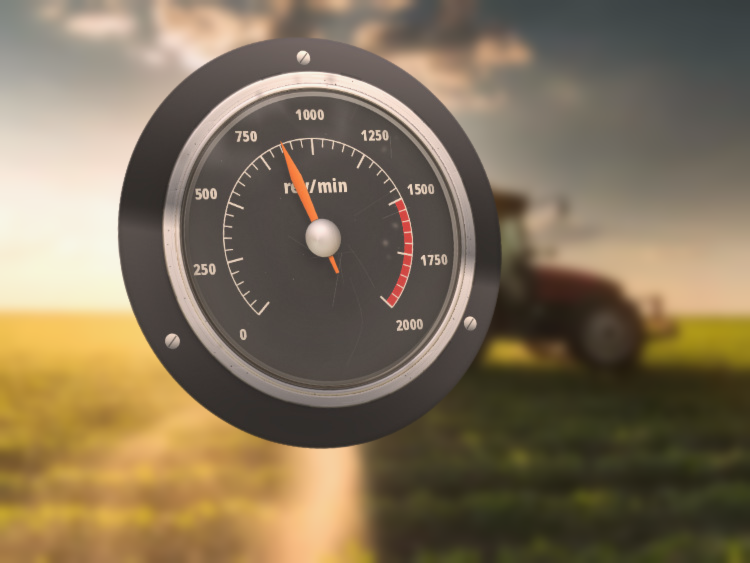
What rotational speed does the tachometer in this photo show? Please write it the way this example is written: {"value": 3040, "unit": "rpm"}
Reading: {"value": 850, "unit": "rpm"}
